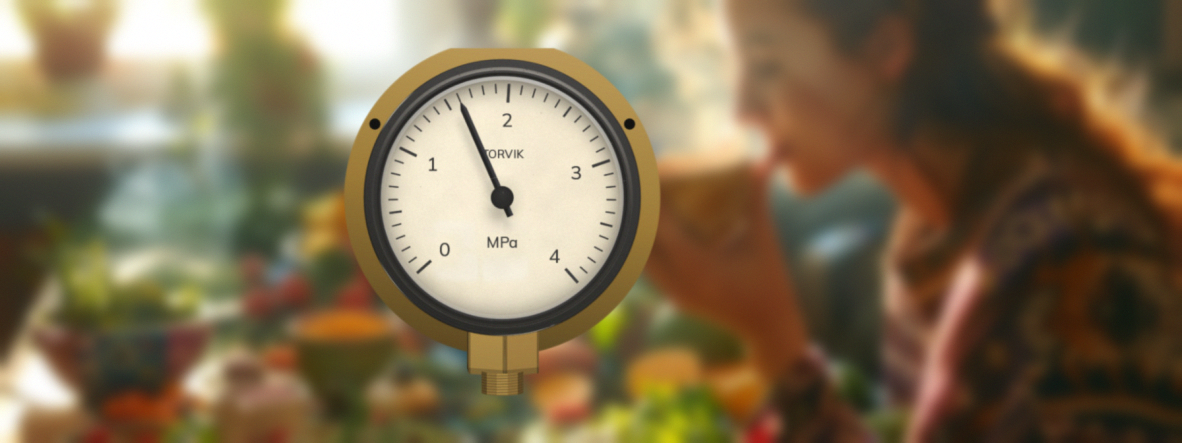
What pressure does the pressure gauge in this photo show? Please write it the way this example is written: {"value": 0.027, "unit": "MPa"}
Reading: {"value": 1.6, "unit": "MPa"}
